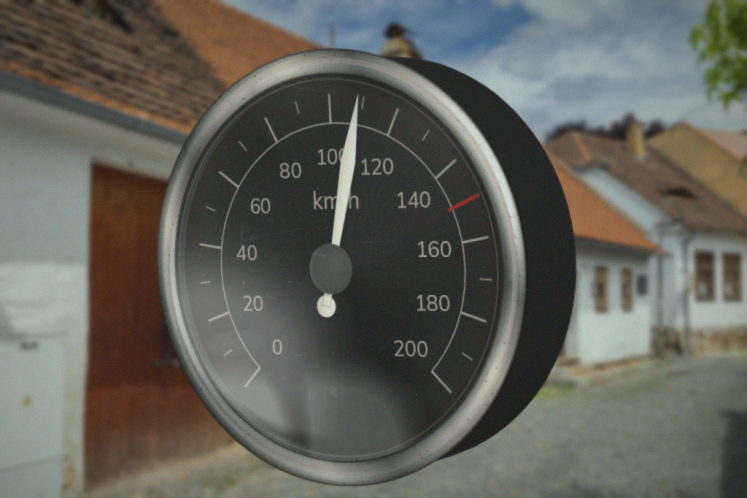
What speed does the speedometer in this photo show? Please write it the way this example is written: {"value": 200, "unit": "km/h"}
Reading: {"value": 110, "unit": "km/h"}
